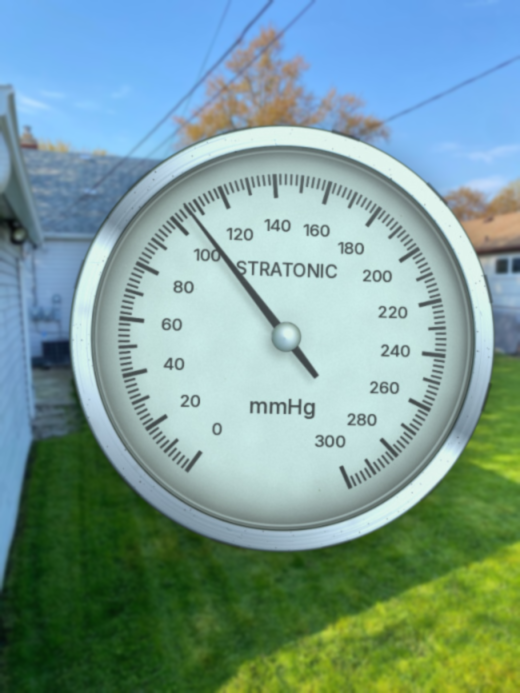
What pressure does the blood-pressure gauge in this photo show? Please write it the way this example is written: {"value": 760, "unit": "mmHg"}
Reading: {"value": 106, "unit": "mmHg"}
